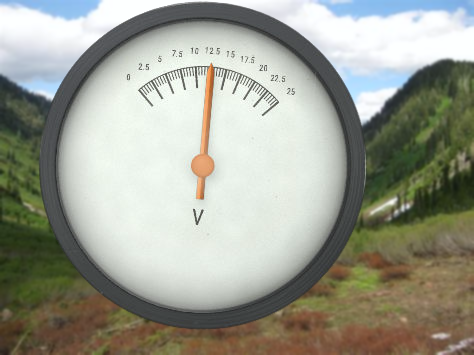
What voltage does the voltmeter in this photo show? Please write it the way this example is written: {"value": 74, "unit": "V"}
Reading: {"value": 12.5, "unit": "V"}
